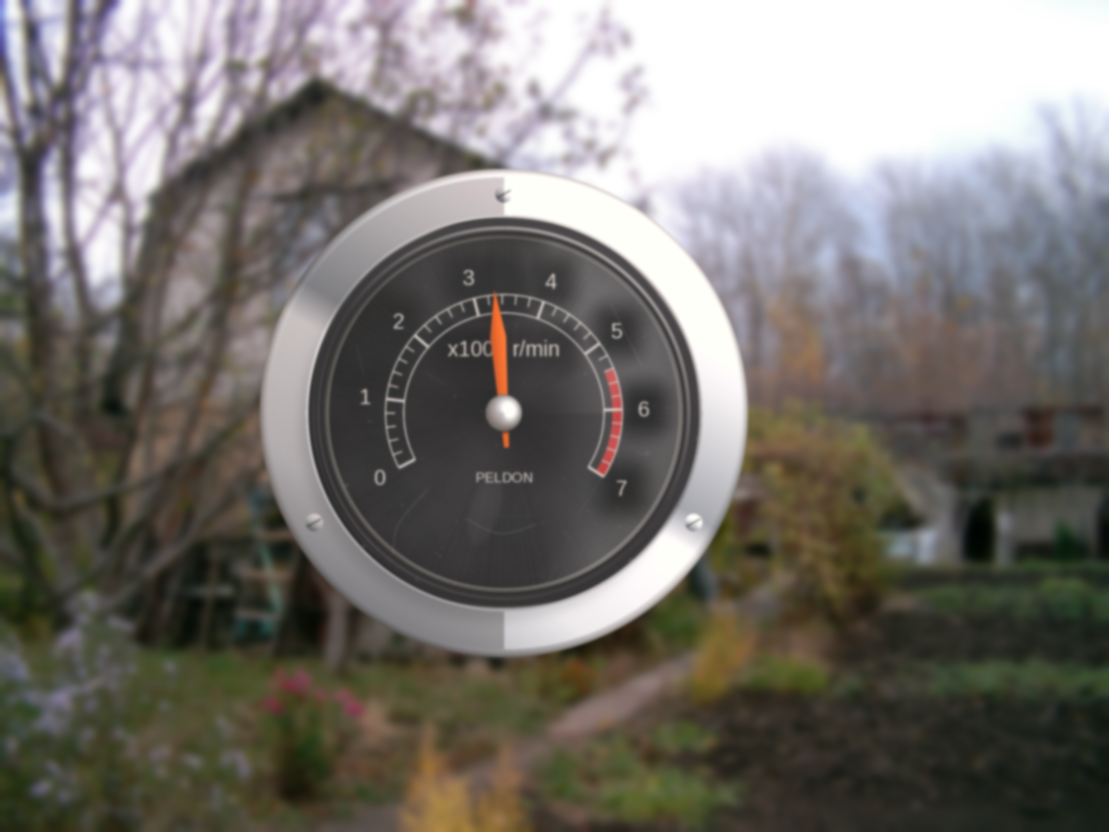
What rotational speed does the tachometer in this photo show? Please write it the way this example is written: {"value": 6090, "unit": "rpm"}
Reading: {"value": 3300, "unit": "rpm"}
